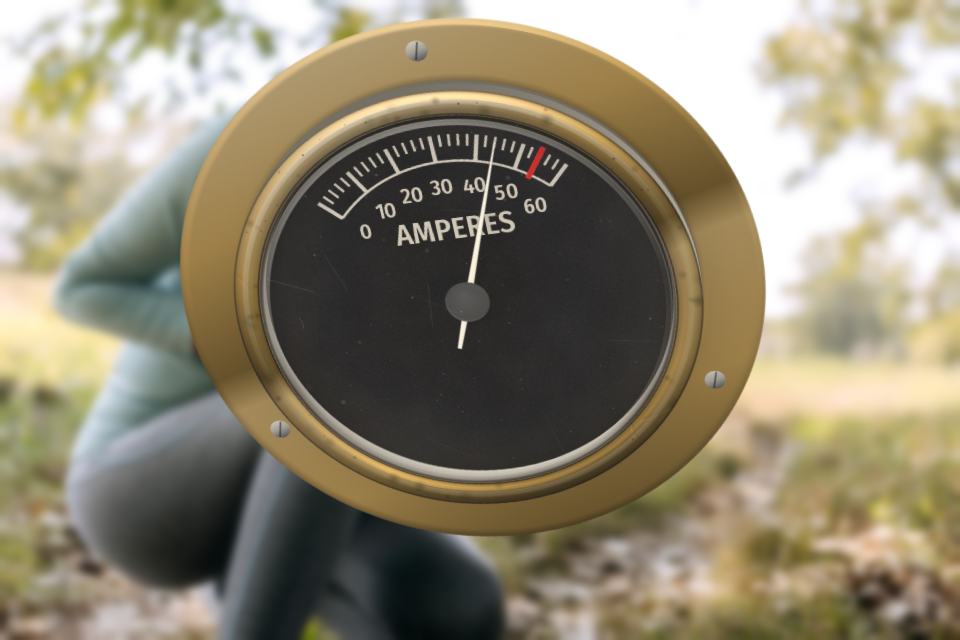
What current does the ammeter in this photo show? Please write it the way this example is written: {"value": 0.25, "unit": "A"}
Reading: {"value": 44, "unit": "A"}
